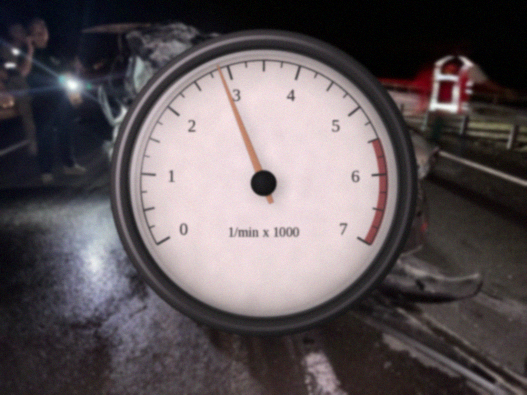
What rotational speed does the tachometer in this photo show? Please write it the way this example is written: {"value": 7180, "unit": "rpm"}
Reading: {"value": 2875, "unit": "rpm"}
